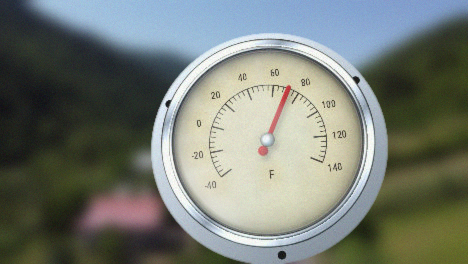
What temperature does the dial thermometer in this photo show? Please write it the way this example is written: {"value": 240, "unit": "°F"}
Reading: {"value": 72, "unit": "°F"}
